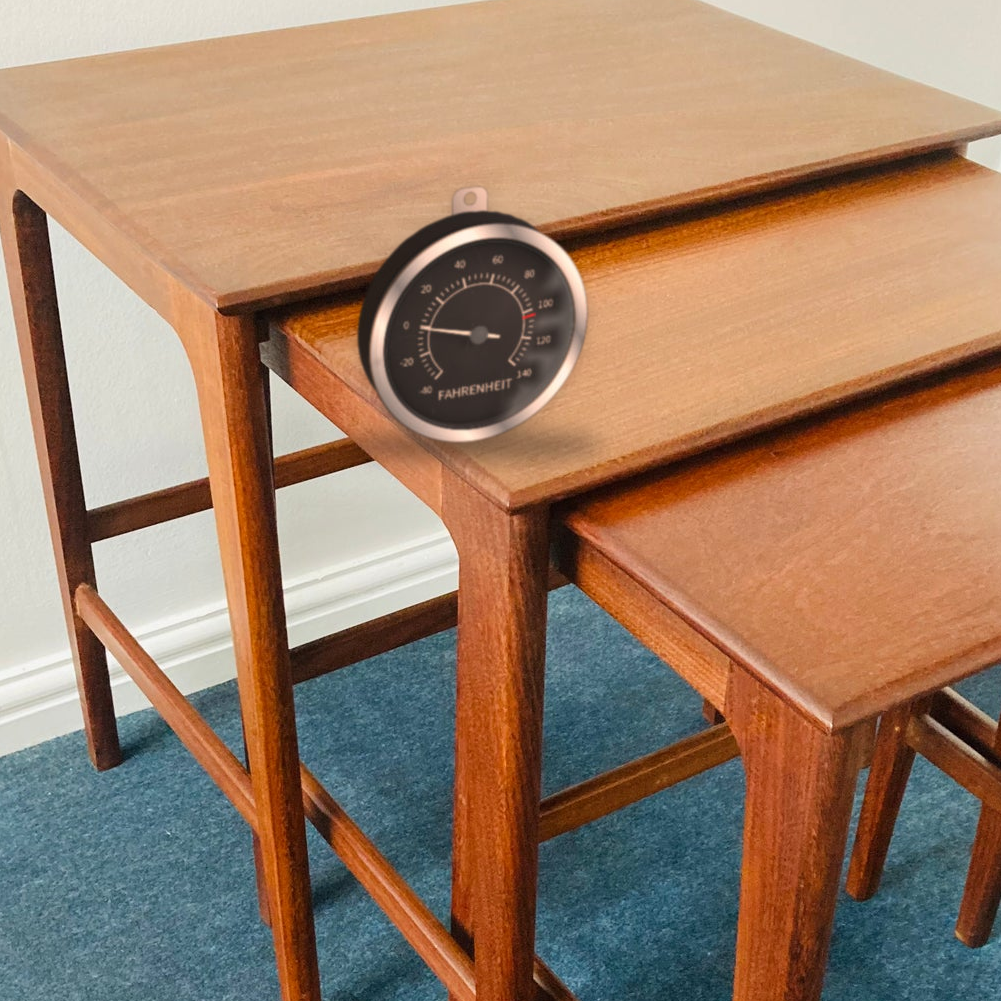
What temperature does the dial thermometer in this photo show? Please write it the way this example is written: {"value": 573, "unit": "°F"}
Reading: {"value": 0, "unit": "°F"}
